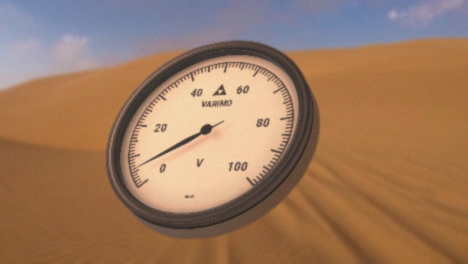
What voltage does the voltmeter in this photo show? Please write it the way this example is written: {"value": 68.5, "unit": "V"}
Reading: {"value": 5, "unit": "V"}
